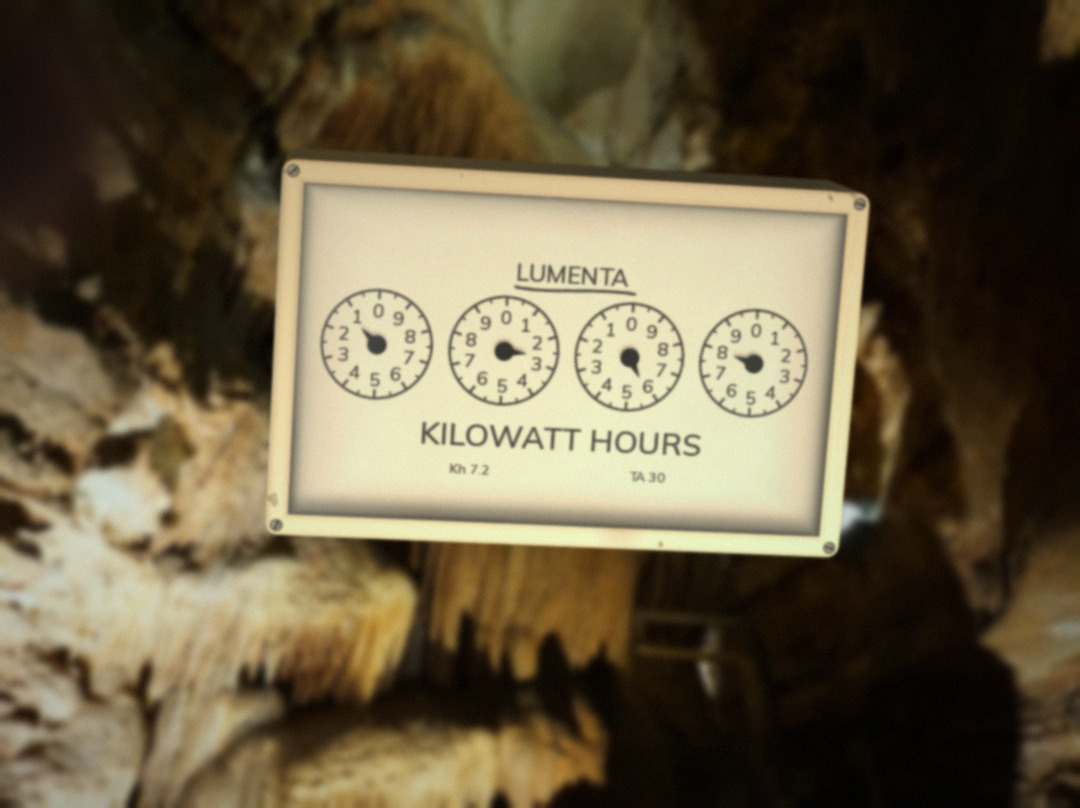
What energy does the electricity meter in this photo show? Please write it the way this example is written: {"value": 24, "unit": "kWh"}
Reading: {"value": 1258, "unit": "kWh"}
